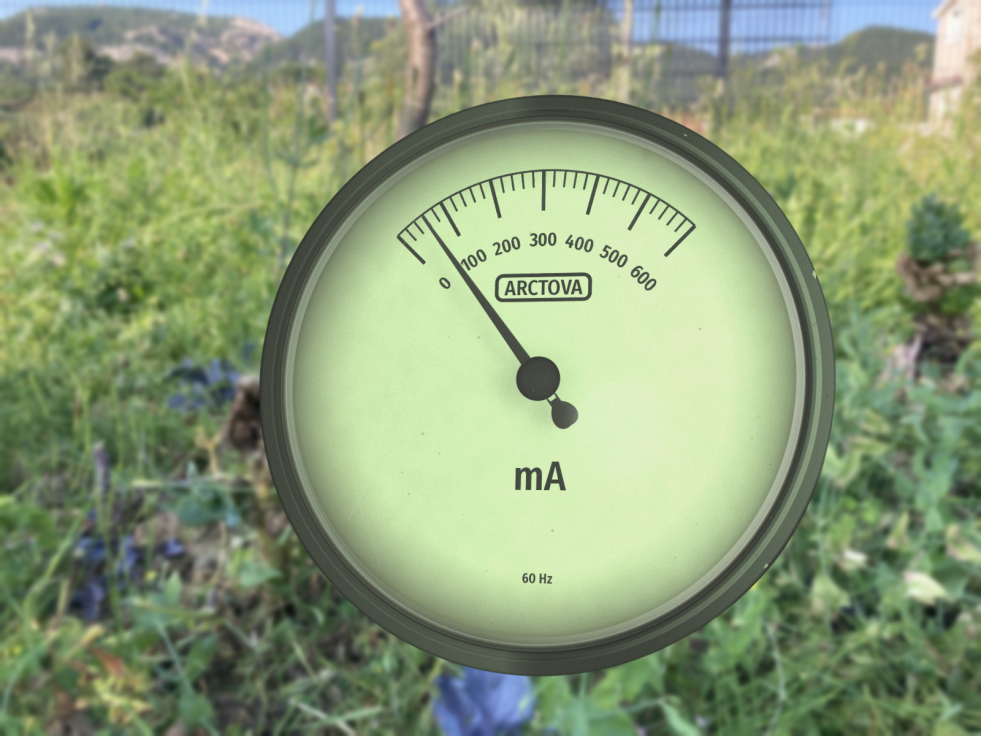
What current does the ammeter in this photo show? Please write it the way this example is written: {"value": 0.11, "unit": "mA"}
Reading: {"value": 60, "unit": "mA"}
